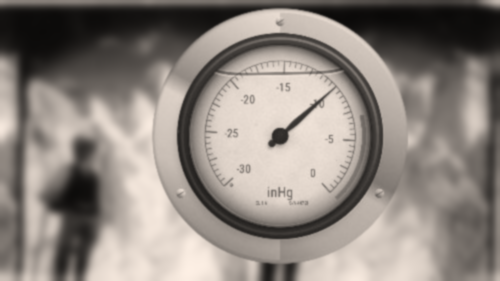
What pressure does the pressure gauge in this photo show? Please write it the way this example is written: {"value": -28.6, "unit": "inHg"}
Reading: {"value": -10, "unit": "inHg"}
